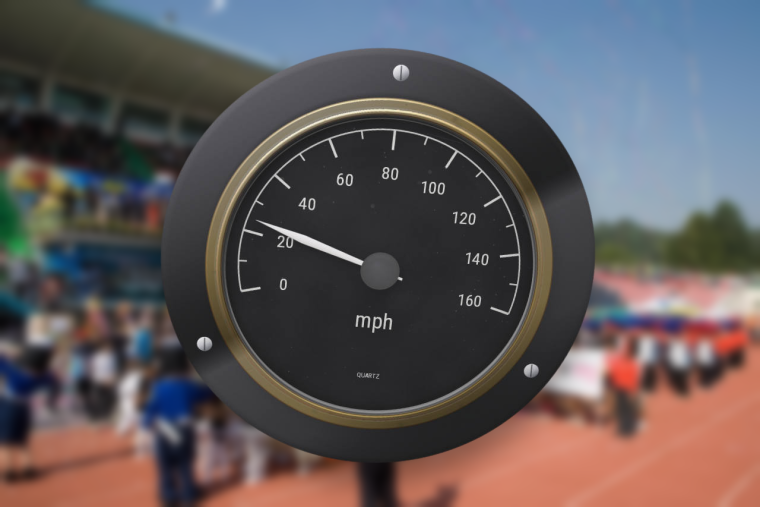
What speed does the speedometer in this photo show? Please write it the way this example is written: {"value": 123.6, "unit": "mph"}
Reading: {"value": 25, "unit": "mph"}
